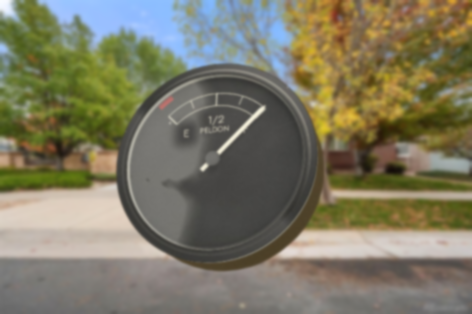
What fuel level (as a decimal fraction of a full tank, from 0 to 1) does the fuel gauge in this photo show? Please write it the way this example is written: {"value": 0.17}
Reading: {"value": 1}
